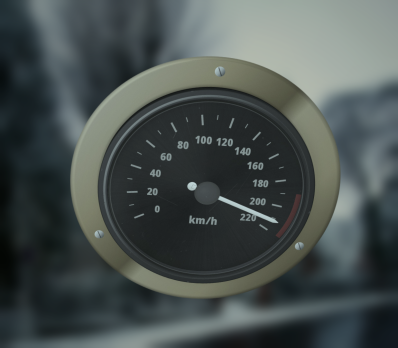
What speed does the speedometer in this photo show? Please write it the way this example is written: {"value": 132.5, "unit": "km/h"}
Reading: {"value": 210, "unit": "km/h"}
